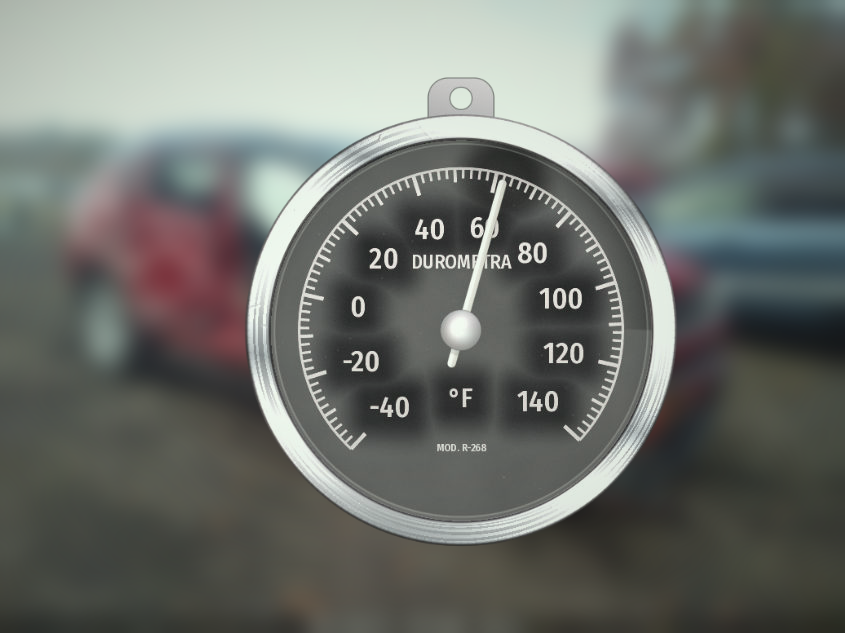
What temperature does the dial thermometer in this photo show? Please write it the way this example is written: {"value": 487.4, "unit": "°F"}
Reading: {"value": 62, "unit": "°F"}
